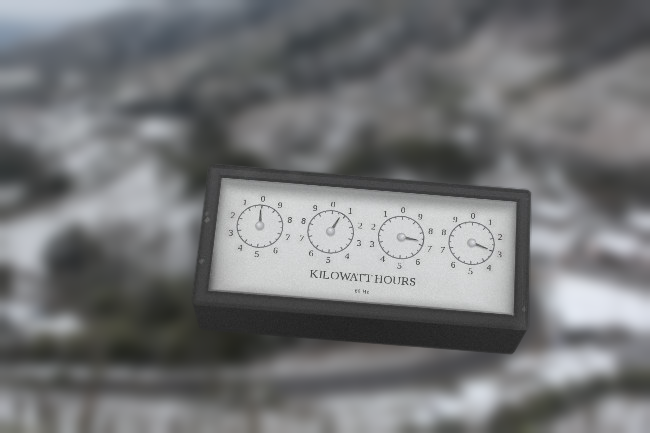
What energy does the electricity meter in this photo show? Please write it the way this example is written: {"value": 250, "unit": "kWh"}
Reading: {"value": 73, "unit": "kWh"}
